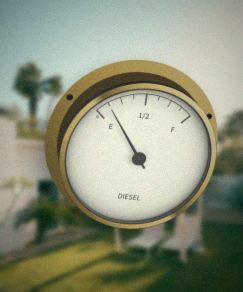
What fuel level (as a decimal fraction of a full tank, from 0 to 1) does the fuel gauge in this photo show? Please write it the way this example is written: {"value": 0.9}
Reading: {"value": 0.125}
